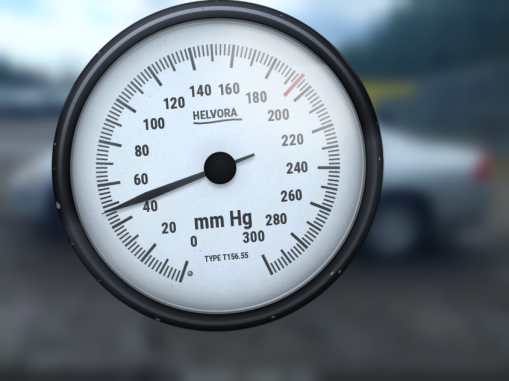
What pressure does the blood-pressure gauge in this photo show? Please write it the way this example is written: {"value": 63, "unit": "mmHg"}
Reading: {"value": 48, "unit": "mmHg"}
